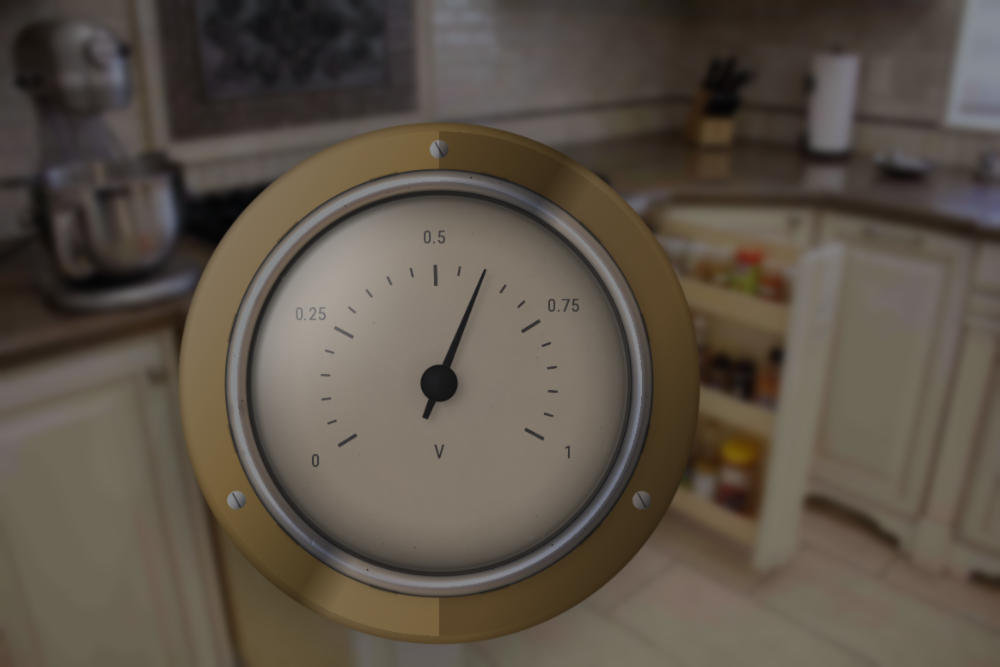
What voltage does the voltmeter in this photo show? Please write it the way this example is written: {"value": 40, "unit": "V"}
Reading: {"value": 0.6, "unit": "V"}
